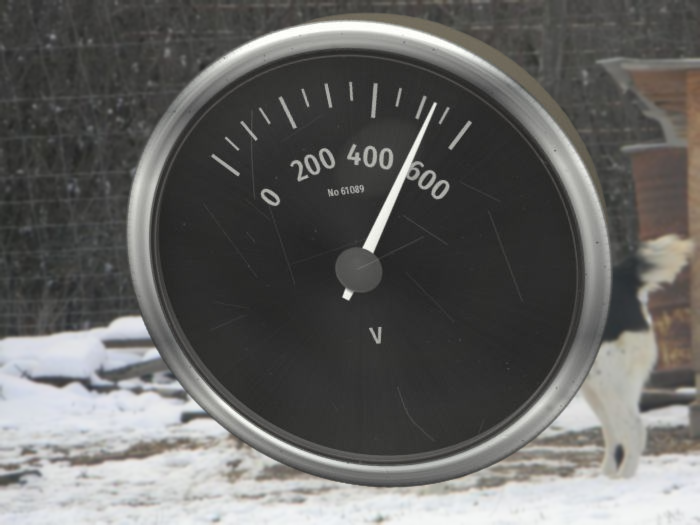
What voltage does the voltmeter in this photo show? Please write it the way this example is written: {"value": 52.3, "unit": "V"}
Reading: {"value": 525, "unit": "V"}
